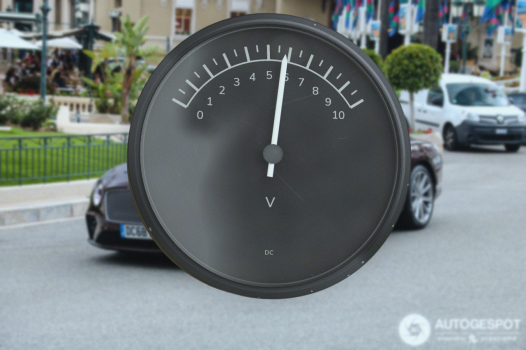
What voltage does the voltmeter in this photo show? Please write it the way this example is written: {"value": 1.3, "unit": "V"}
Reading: {"value": 5.75, "unit": "V"}
